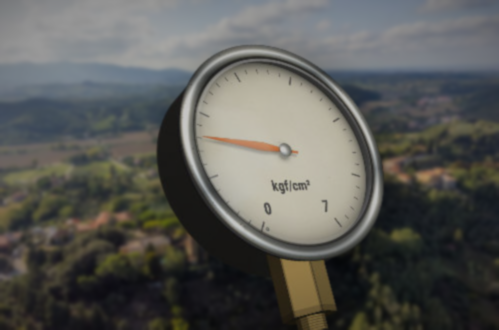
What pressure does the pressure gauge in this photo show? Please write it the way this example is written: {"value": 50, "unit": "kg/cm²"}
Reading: {"value": 1.6, "unit": "kg/cm²"}
